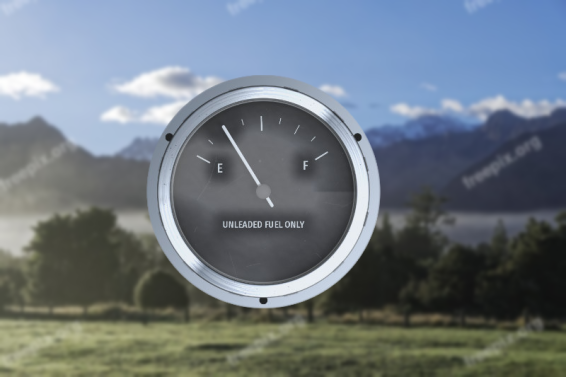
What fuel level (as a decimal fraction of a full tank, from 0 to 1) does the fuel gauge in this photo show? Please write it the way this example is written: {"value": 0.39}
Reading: {"value": 0.25}
